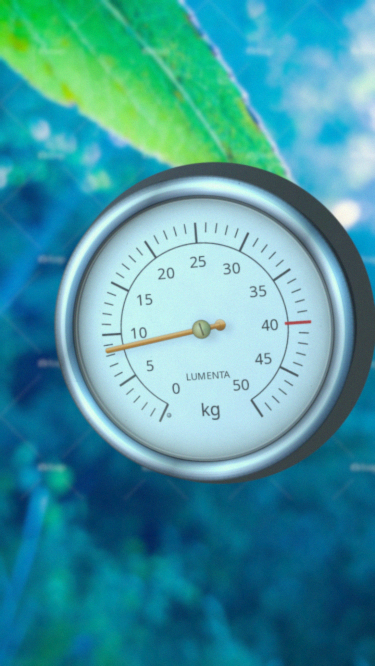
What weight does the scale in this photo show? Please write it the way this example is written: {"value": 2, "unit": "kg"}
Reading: {"value": 8.5, "unit": "kg"}
